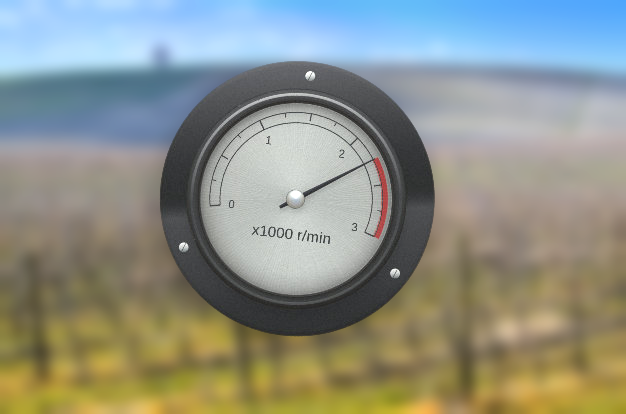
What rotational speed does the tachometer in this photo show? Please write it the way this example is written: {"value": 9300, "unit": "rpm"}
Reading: {"value": 2250, "unit": "rpm"}
